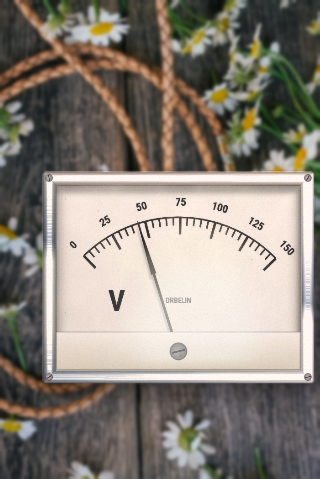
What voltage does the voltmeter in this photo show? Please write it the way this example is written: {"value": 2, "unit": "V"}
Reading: {"value": 45, "unit": "V"}
